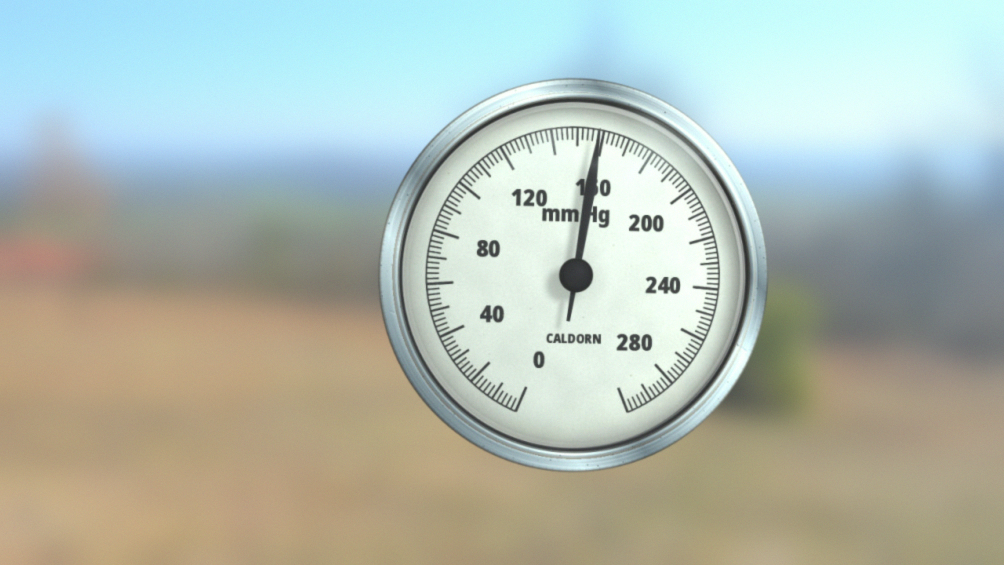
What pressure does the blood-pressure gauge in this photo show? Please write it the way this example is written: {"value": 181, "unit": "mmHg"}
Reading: {"value": 158, "unit": "mmHg"}
